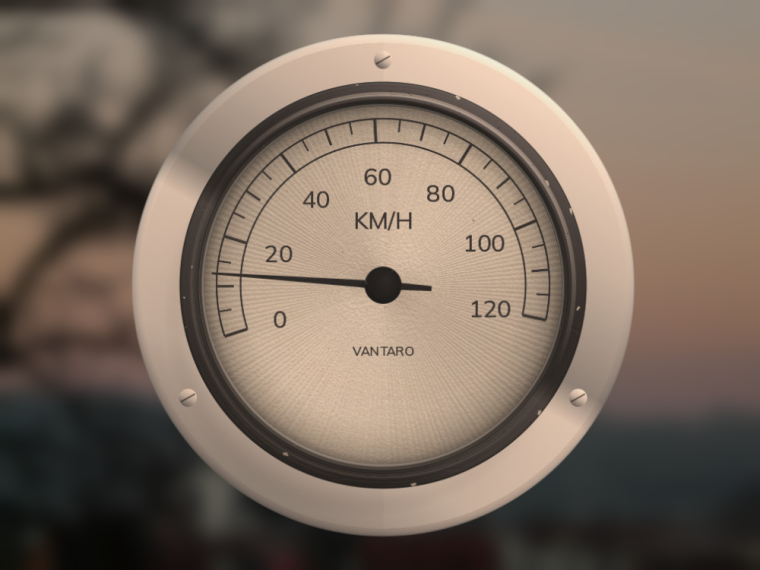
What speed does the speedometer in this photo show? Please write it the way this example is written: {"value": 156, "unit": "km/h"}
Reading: {"value": 12.5, "unit": "km/h"}
